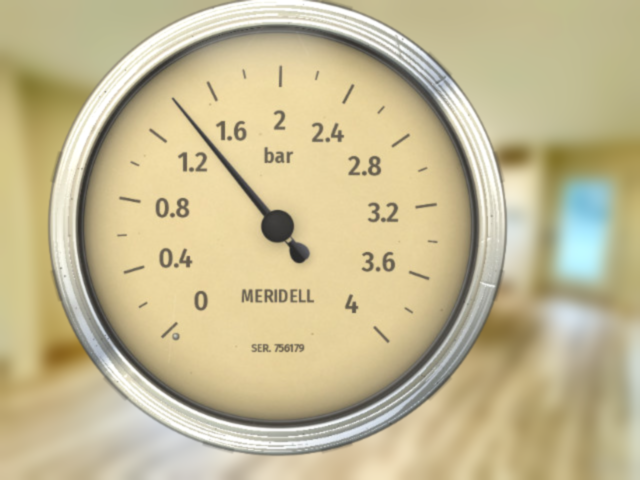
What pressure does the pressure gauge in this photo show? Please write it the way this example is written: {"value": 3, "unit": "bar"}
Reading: {"value": 1.4, "unit": "bar"}
